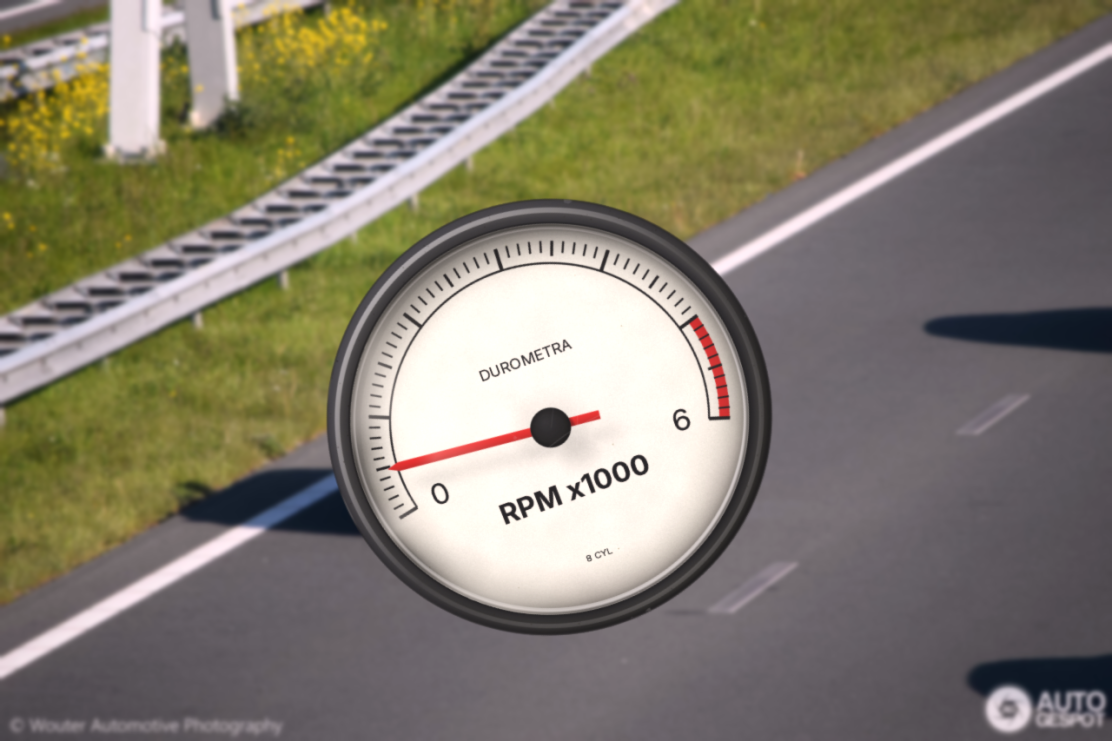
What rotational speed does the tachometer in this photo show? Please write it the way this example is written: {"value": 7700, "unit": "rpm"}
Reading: {"value": 500, "unit": "rpm"}
